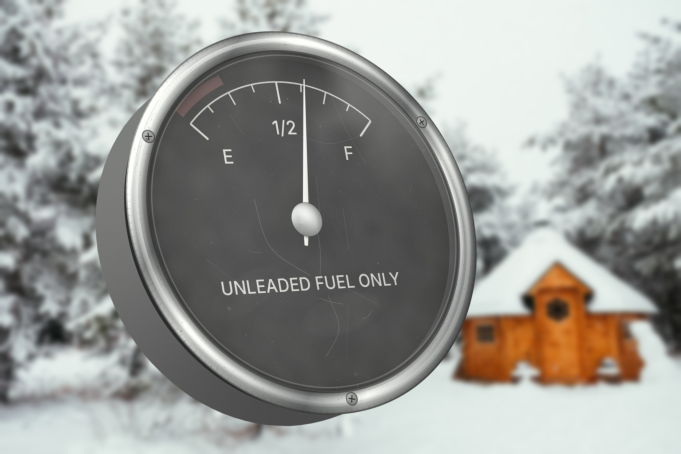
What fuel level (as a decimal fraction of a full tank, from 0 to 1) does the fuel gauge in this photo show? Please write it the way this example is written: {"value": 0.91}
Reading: {"value": 0.625}
